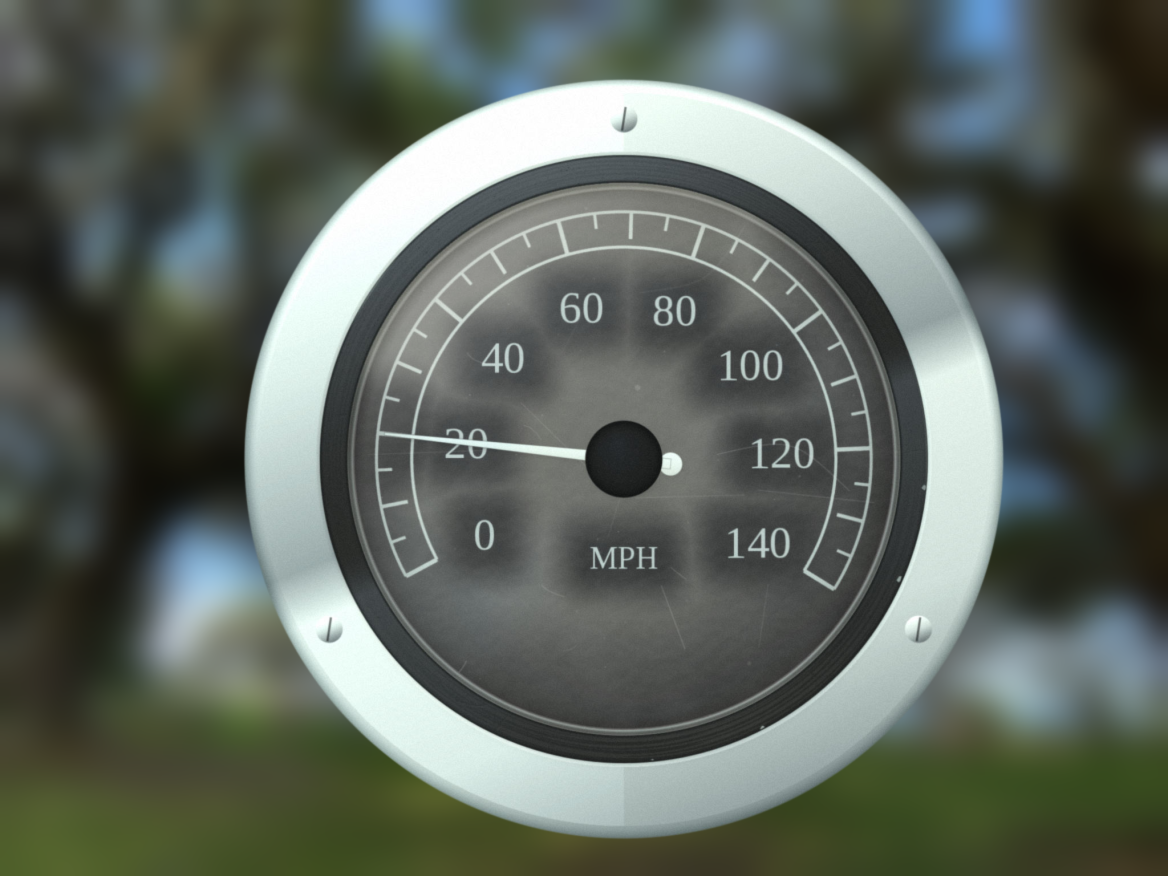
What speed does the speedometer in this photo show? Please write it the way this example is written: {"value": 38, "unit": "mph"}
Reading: {"value": 20, "unit": "mph"}
